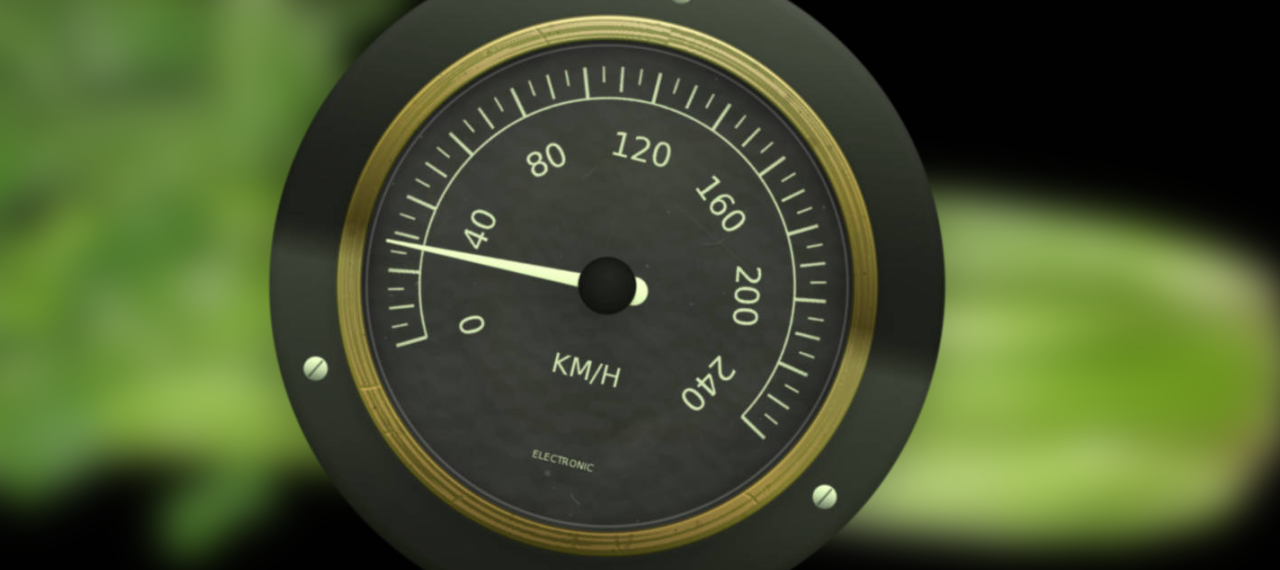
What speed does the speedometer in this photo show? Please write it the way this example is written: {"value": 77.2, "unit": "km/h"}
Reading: {"value": 27.5, "unit": "km/h"}
